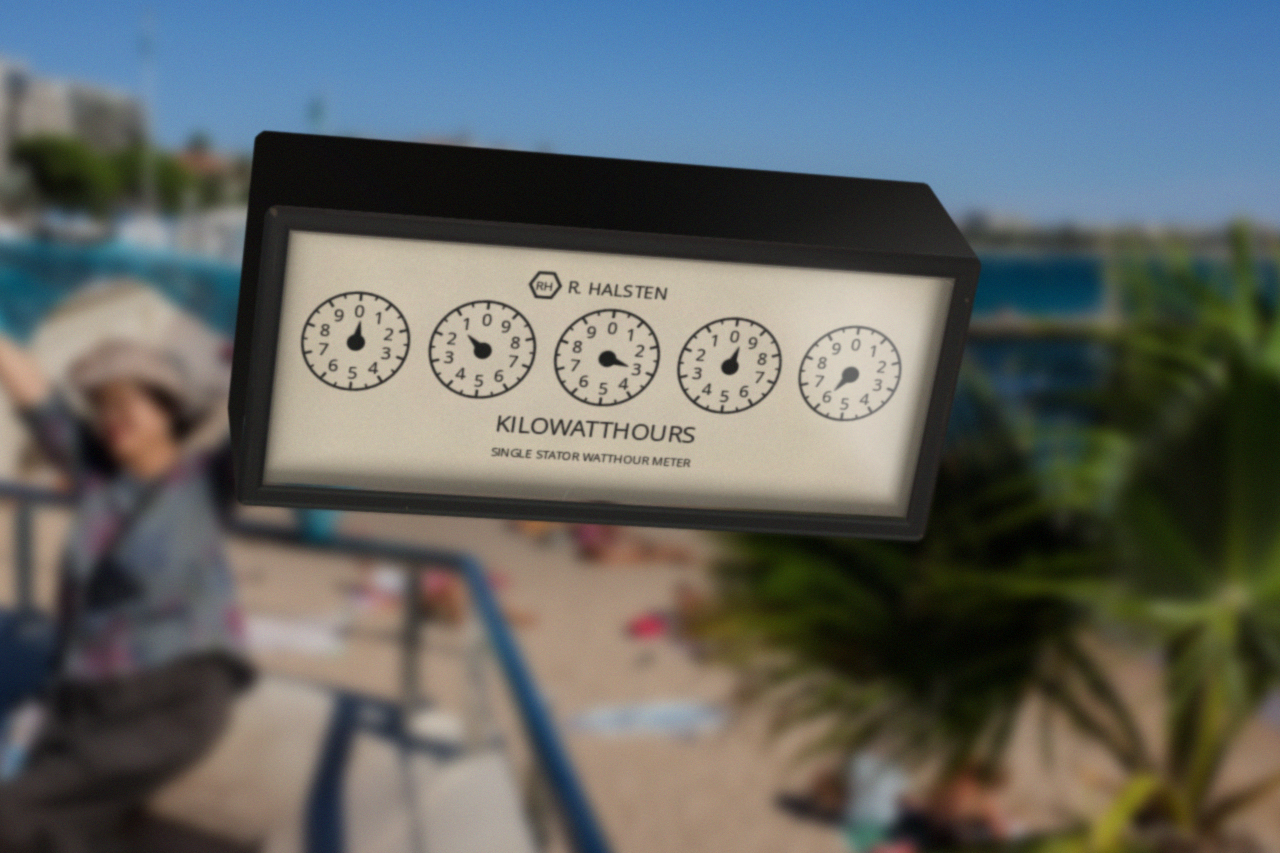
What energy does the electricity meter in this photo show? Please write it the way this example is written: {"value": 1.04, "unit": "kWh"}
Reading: {"value": 1296, "unit": "kWh"}
